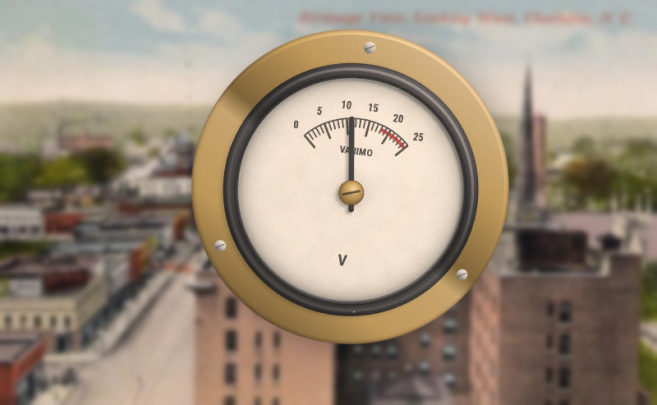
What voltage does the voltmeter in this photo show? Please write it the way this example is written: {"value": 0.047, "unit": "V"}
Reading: {"value": 11, "unit": "V"}
